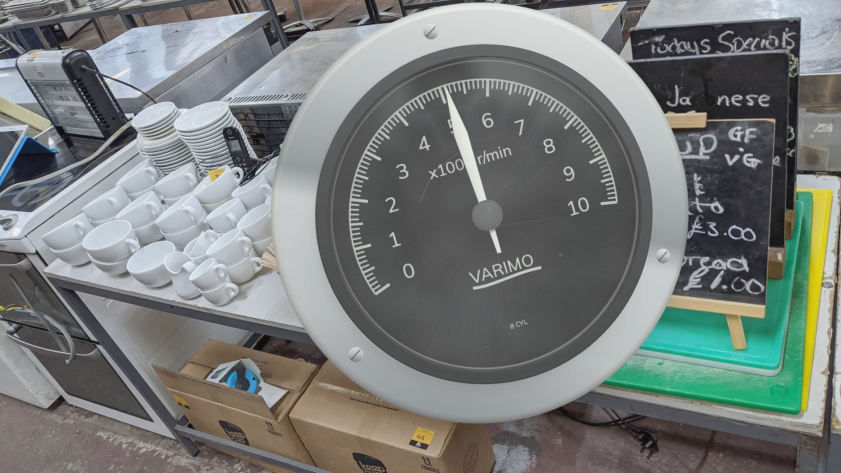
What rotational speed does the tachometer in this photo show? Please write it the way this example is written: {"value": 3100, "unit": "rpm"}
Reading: {"value": 5100, "unit": "rpm"}
